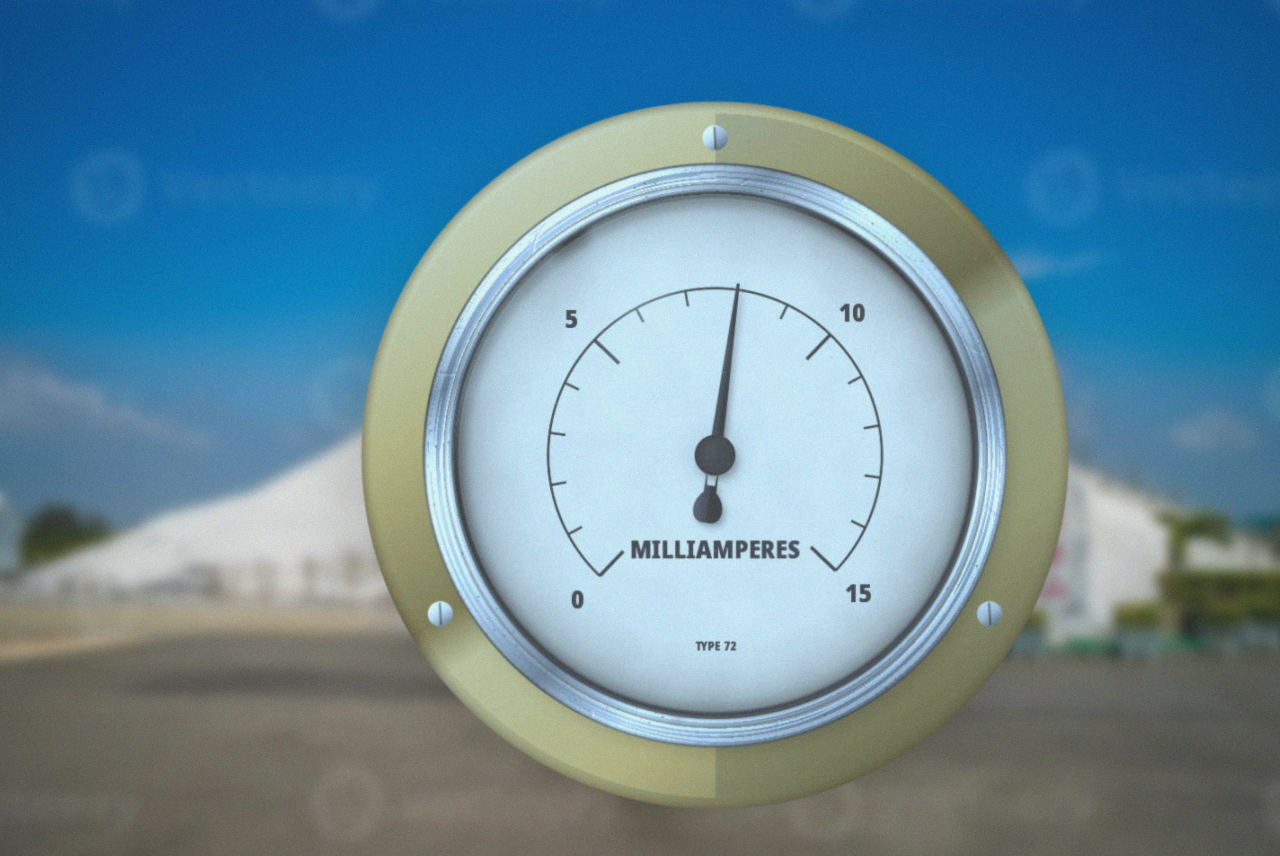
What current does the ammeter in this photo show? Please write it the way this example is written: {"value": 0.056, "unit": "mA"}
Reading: {"value": 8, "unit": "mA"}
